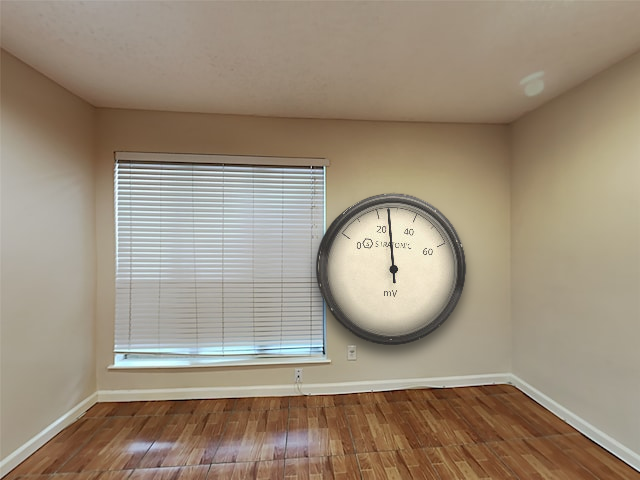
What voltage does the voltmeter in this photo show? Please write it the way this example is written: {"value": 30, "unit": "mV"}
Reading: {"value": 25, "unit": "mV"}
